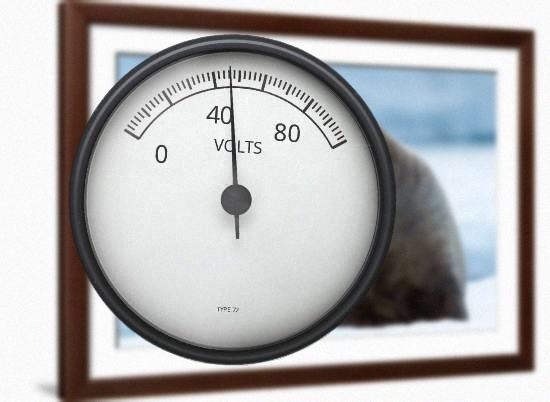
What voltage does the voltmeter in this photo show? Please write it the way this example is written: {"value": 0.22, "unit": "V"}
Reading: {"value": 46, "unit": "V"}
